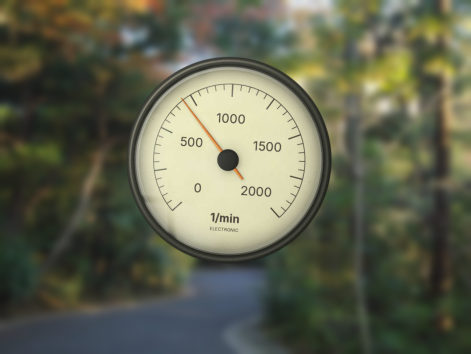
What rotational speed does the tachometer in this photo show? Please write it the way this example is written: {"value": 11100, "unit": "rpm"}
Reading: {"value": 700, "unit": "rpm"}
